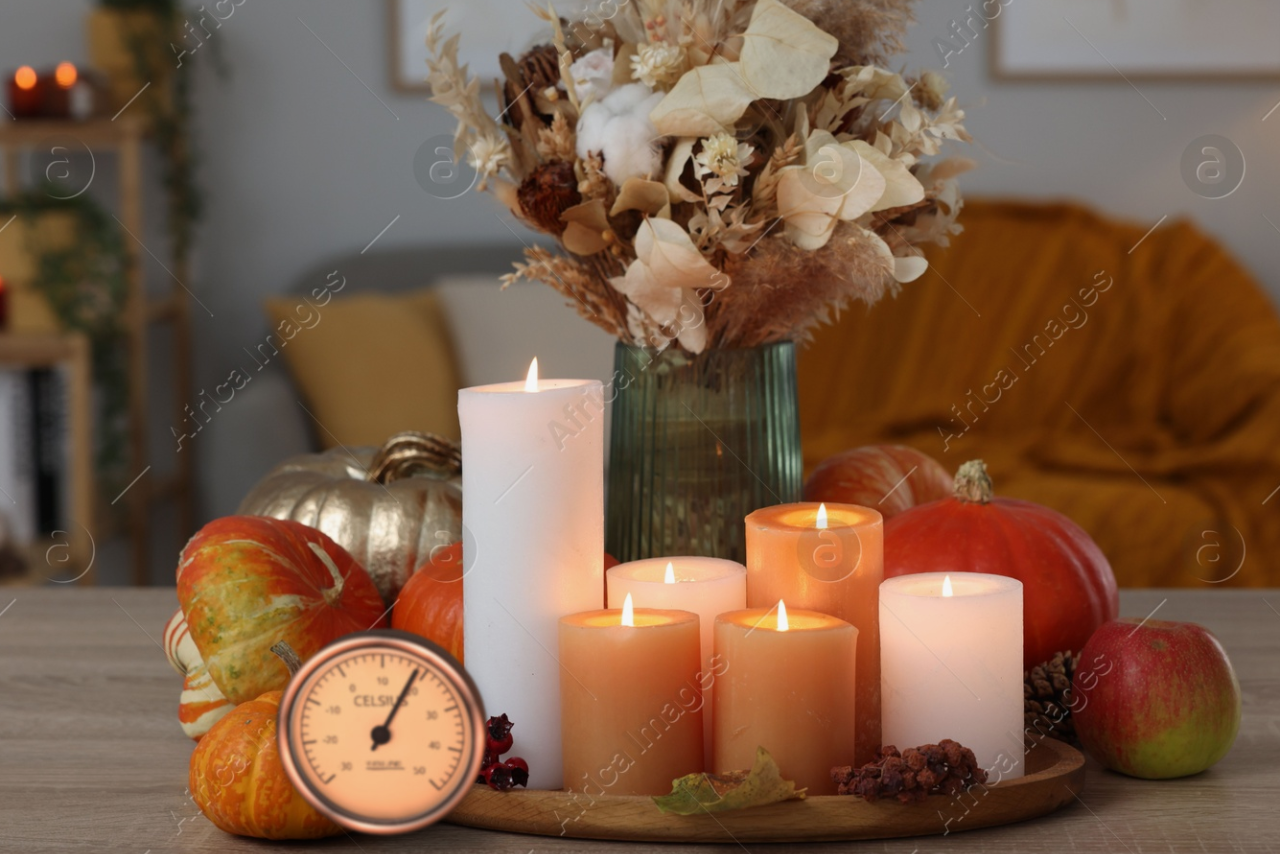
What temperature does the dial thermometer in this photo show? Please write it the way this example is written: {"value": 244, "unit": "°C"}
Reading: {"value": 18, "unit": "°C"}
